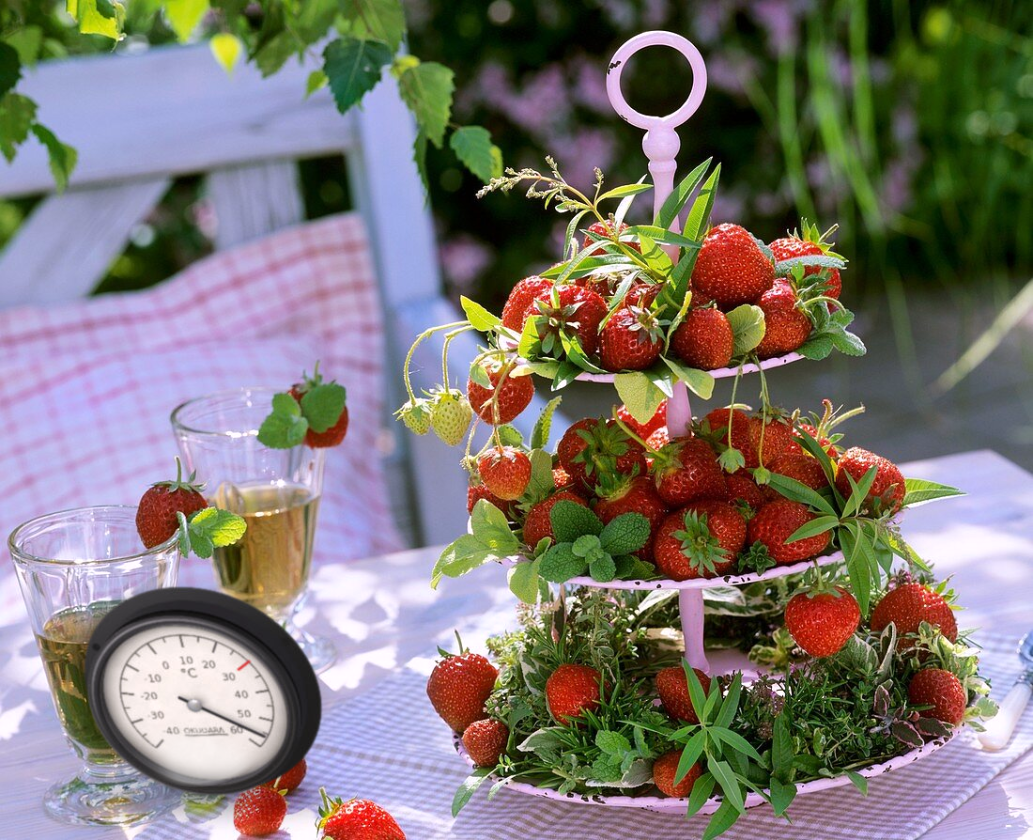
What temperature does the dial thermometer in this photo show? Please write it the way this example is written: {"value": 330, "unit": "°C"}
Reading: {"value": 55, "unit": "°C"}
